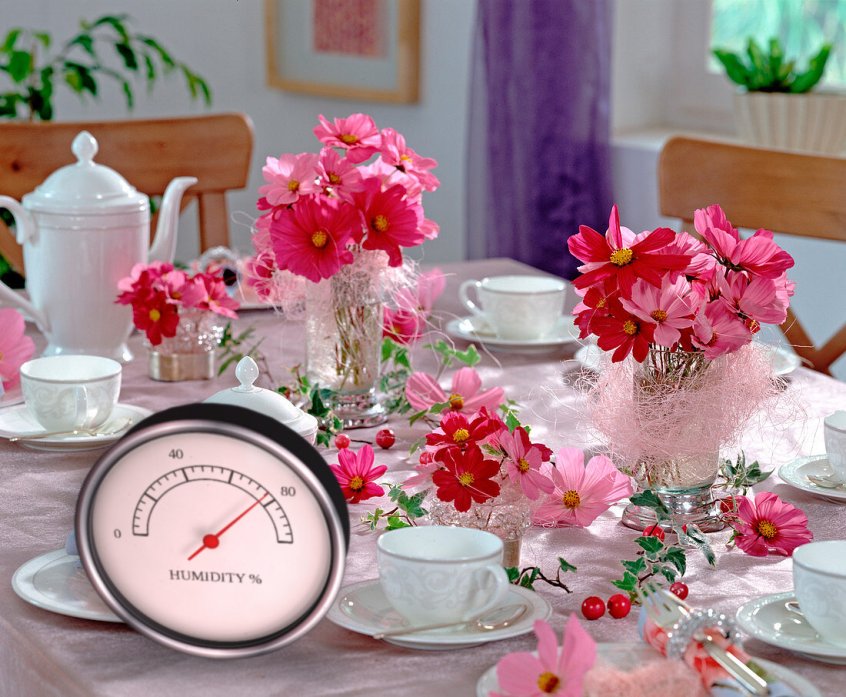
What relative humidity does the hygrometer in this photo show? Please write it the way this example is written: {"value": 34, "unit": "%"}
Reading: {"value": 76, "unit": "%"}
